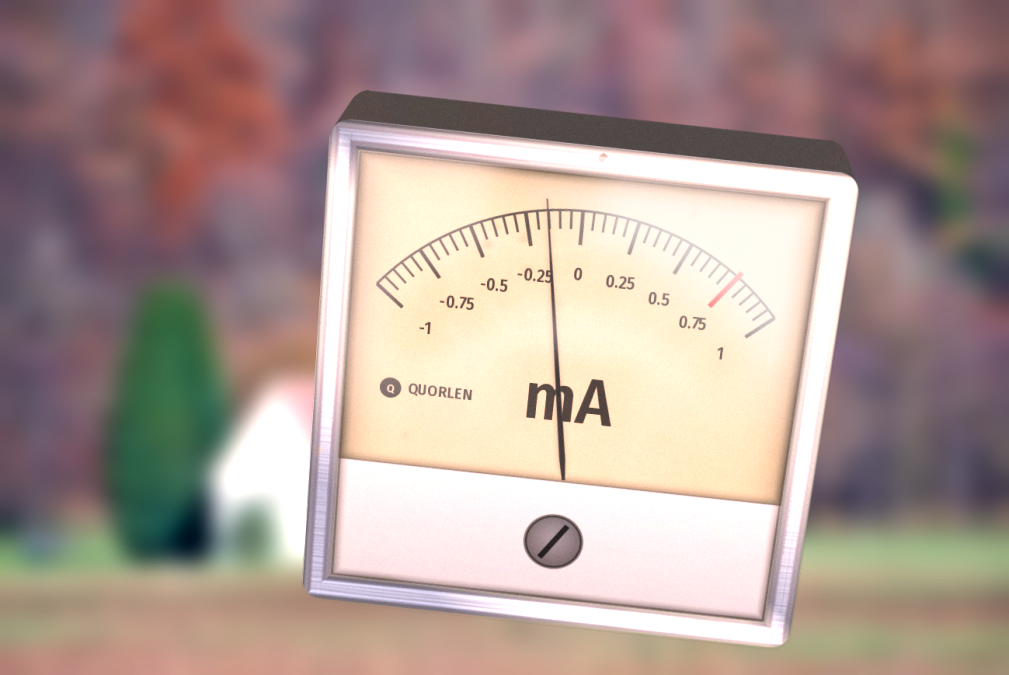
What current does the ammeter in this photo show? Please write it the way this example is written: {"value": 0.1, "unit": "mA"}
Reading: {"value": -0.15, "unit": "mA"}
